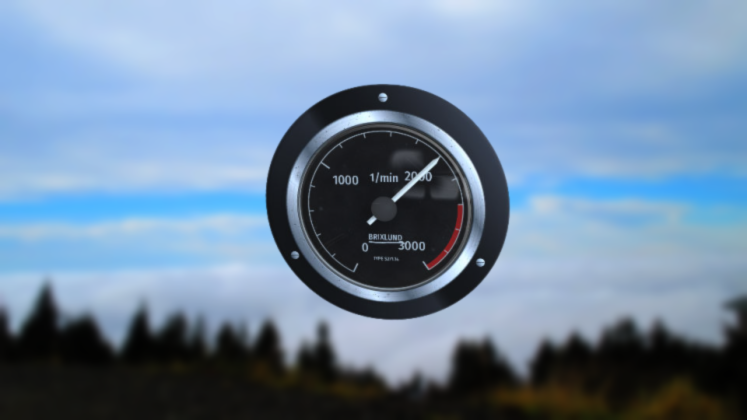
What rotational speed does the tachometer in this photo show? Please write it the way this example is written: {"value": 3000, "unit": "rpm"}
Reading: {"value": 2000, "unit": "rpm"}
